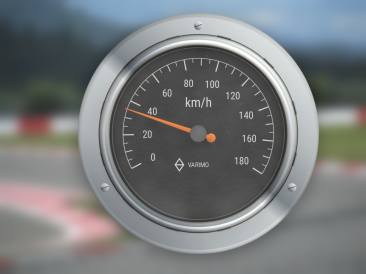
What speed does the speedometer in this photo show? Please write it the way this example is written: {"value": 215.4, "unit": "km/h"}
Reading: {"value": 35, "unit": "km/h"}
